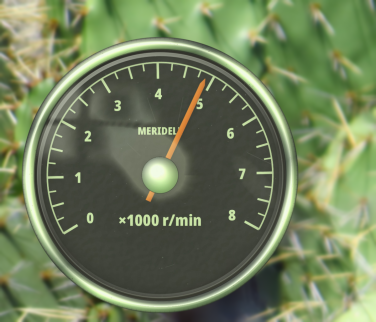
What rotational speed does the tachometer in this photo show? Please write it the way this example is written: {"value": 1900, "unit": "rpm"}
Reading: {"value": 4875, "unit": "rpm"}
